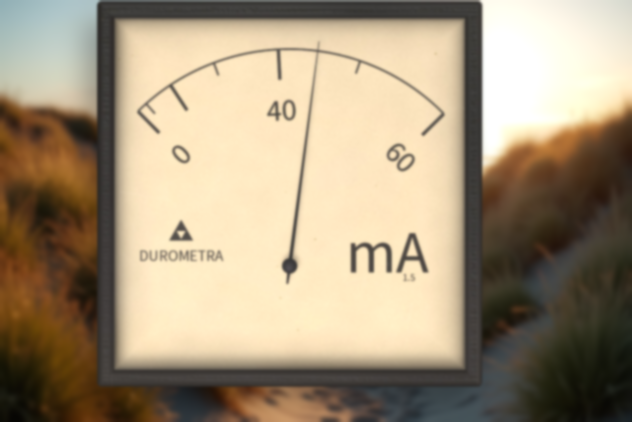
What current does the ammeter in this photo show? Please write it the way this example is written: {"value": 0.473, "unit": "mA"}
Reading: {"value": 45, "unit": "mA"}
